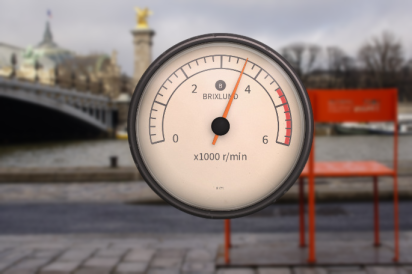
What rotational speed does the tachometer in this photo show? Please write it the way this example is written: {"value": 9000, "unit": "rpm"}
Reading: {"value": 3600, "unit": "rpm"}
